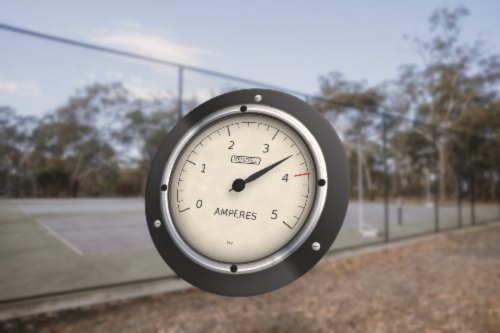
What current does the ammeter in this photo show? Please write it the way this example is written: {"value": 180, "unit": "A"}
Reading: {"value": 3.6, "unit": "A"}
